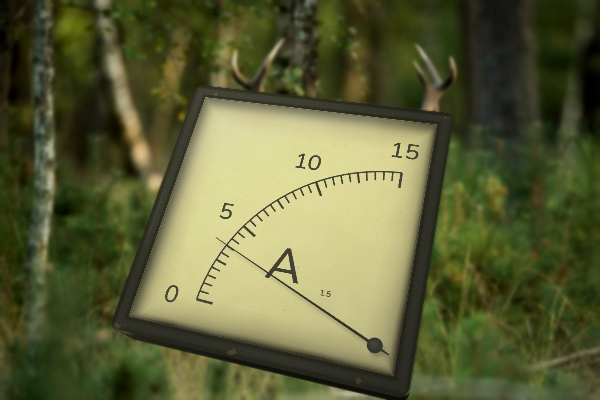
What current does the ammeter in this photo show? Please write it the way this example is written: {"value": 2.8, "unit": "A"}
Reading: {"value": 3.5, "unit": "A"}
